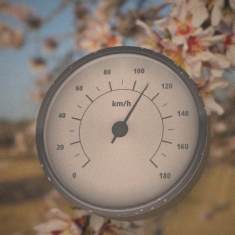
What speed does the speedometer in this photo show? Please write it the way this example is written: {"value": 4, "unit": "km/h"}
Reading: {"value": 110, "unit": "km/h"}
